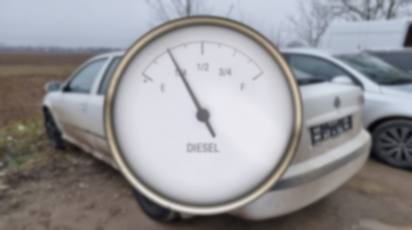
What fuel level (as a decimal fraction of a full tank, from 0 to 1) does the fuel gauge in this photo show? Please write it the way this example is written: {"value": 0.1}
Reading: {"value": 0.25}
